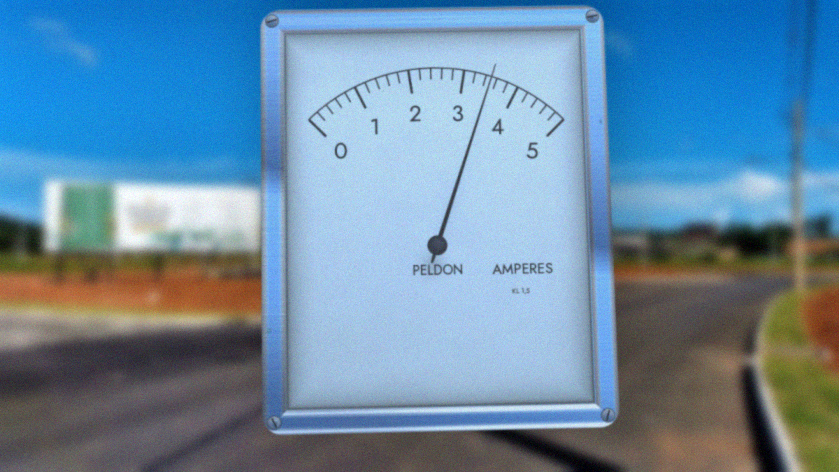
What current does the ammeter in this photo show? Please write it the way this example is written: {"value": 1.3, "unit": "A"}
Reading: {"value": 3.5, "unit": "A"}
